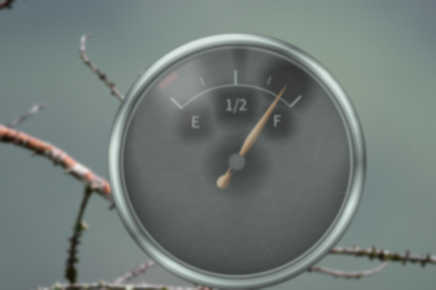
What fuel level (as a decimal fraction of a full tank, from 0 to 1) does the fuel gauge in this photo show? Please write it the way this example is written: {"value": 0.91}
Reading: {"value": 0.875}
